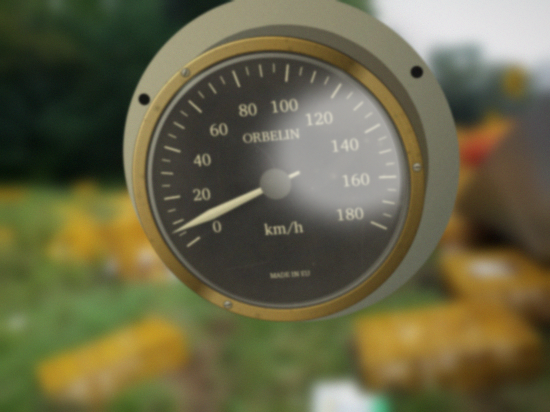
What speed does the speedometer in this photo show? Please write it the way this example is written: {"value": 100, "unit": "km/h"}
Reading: {"value": 7.5, "unit": "km/h"}
